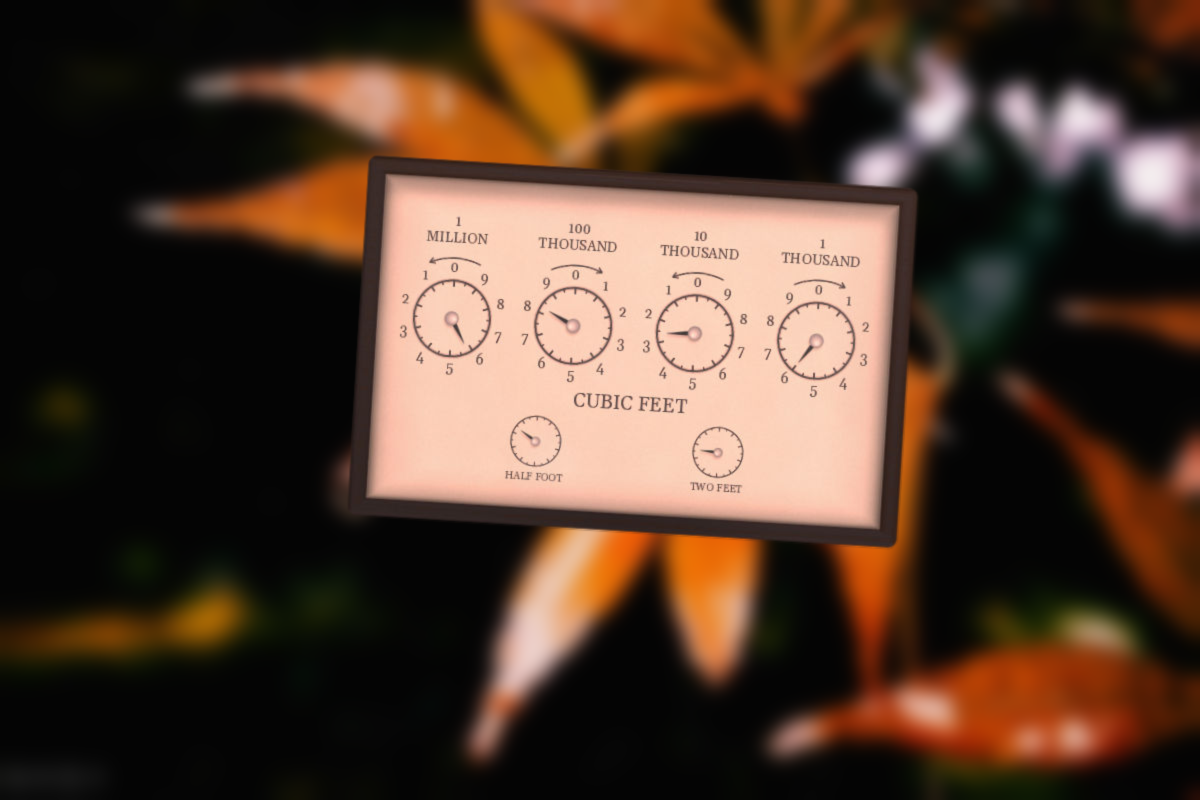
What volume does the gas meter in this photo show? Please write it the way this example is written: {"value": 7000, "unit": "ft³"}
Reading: {"value": 582600, "unit": "ft³"}
